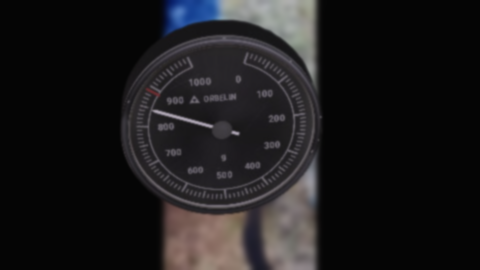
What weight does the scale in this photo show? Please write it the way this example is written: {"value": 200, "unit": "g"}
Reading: {"value": 850, "unit": "g"}
